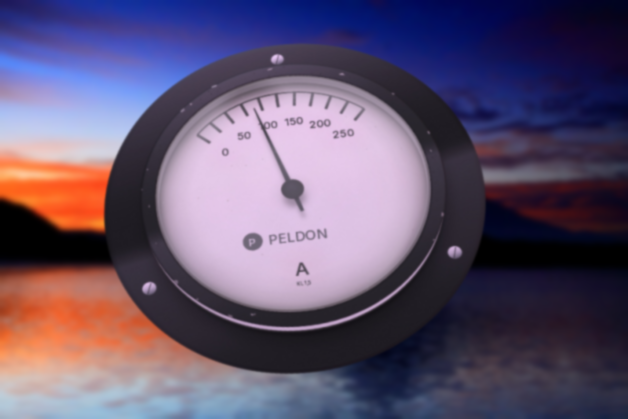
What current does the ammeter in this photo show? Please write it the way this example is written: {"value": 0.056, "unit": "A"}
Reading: {"value": 87.5, "unit": "A"}
